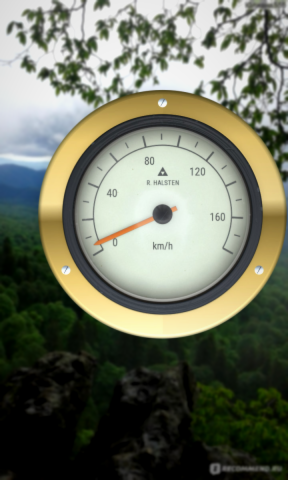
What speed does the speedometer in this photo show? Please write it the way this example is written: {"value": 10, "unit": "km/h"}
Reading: {"value": 5, "unit": "km/h"}
